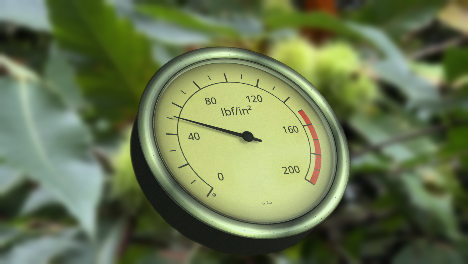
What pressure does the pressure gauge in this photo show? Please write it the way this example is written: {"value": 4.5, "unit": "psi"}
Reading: {"value": 50, "unit": "psi"}
